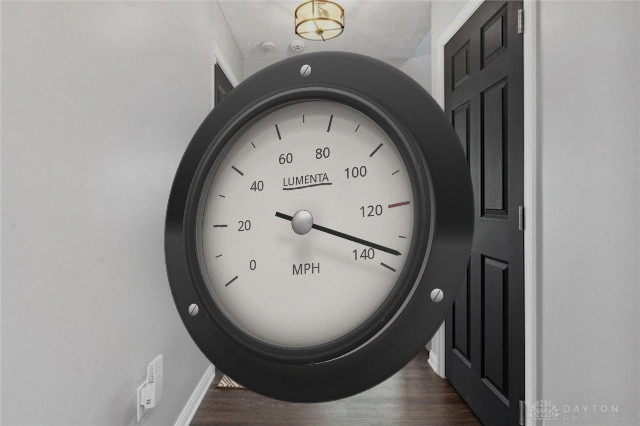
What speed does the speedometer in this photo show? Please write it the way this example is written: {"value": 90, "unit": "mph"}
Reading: {"value": 135, "unit": "mph"}
